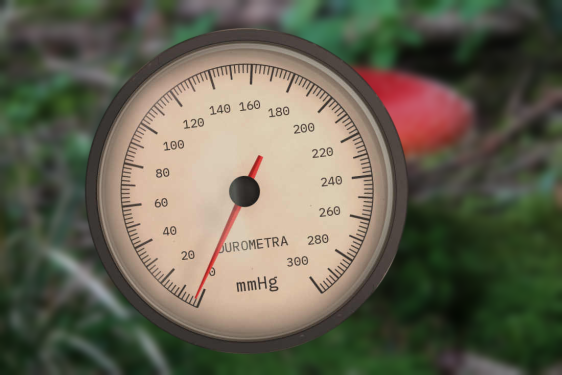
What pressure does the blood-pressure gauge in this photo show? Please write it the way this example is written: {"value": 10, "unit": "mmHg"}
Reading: {"value": 2, "unit": "mmHg"}
